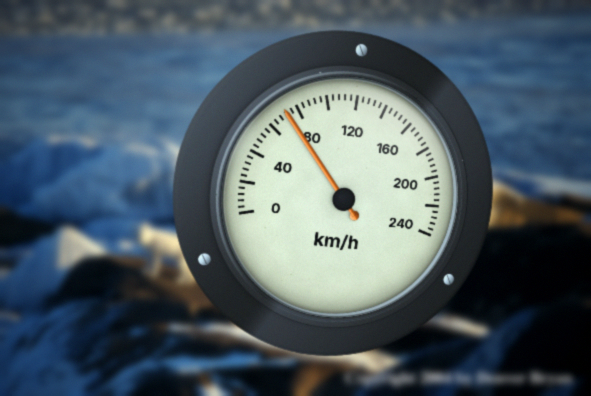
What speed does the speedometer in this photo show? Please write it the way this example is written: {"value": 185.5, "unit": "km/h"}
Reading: {"value": 72, "unit": "km/h"}
